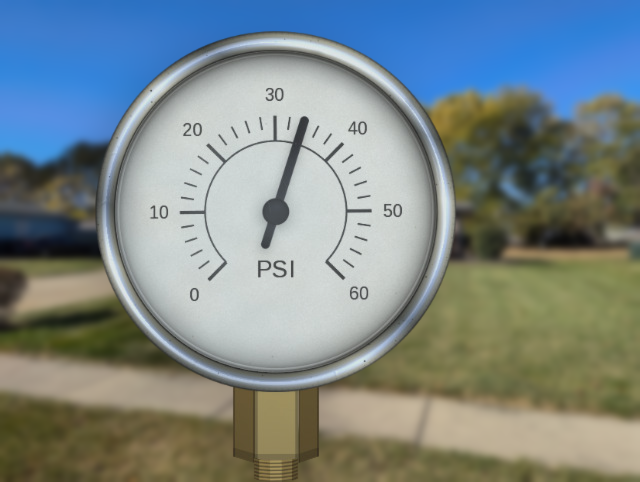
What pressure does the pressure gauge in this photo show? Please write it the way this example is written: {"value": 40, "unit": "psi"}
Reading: {"value": 34, "unit": "psi"}
